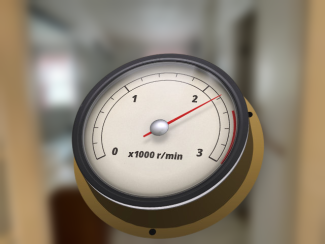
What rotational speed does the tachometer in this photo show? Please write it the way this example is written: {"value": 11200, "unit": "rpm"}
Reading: {"value": 2200, "unit": "rpm"}
